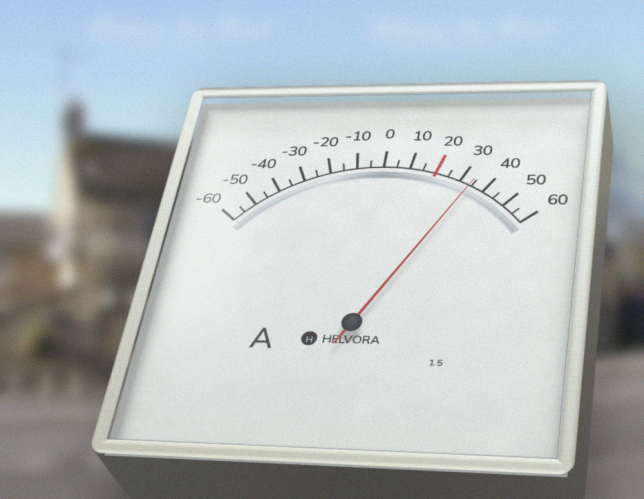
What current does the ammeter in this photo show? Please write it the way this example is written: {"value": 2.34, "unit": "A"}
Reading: {"value": 35, "unit": "A"}
